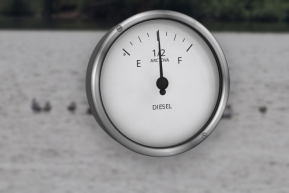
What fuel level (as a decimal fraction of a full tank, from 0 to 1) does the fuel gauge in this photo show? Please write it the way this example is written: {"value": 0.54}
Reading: {"value": 0.5}
